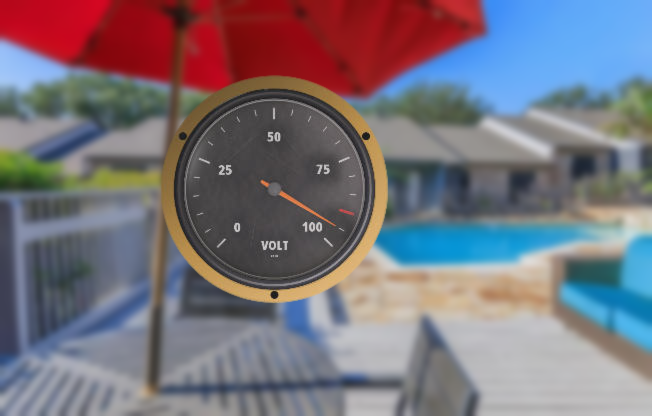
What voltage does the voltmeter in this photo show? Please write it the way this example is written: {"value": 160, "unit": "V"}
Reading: {"value": 95, "unit": "V"}
